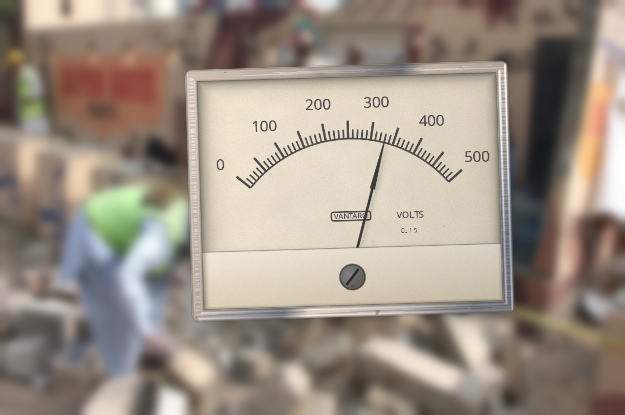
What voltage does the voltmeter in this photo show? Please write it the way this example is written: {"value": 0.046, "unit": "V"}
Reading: {"value": 330, "unit": "V"}
